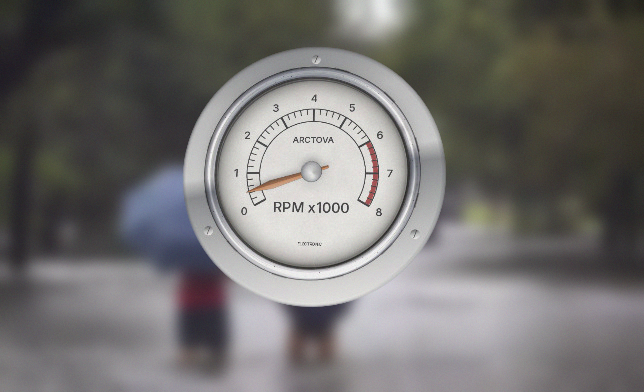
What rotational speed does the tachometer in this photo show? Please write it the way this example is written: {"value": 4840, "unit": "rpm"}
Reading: {"value": 400, "unit": "rpm"}
